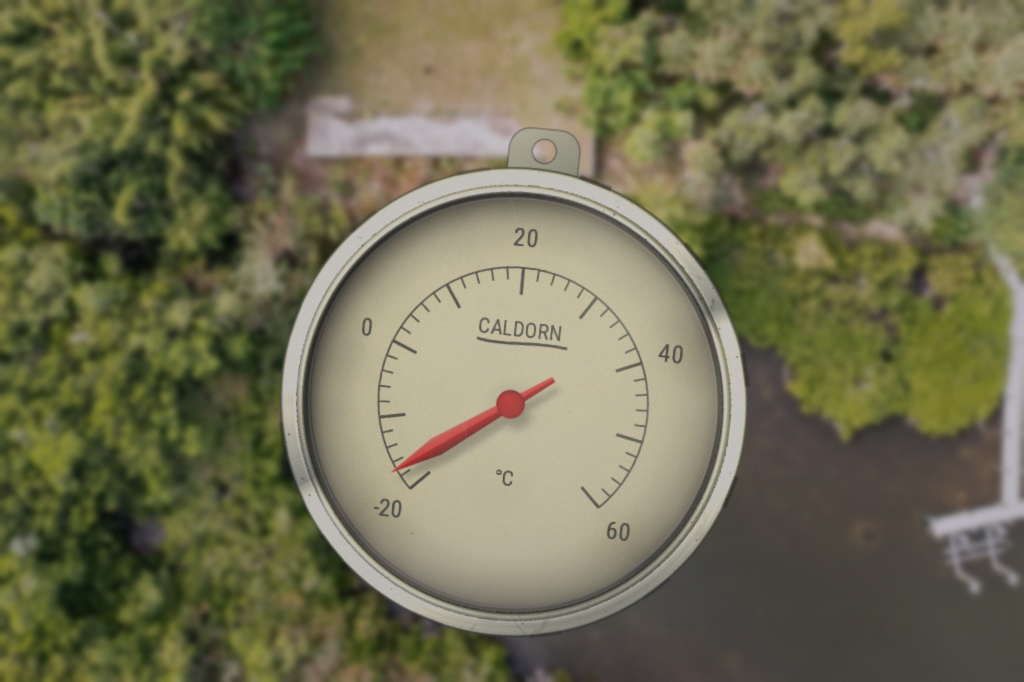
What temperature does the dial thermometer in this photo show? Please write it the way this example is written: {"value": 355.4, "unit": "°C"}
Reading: {"value": -17, "unit": "°C"}
